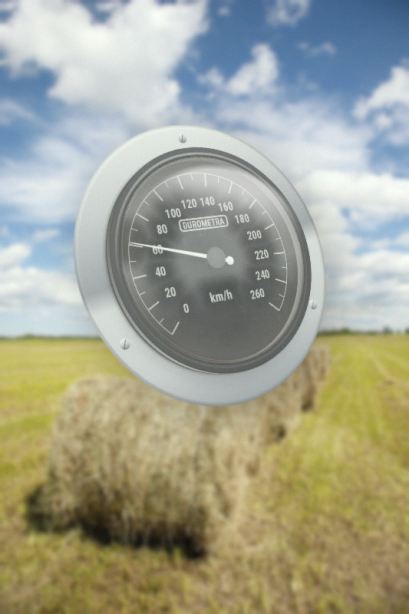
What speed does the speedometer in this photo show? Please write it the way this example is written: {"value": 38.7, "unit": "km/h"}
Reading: {"value": 60, "unit": "km/h"}
